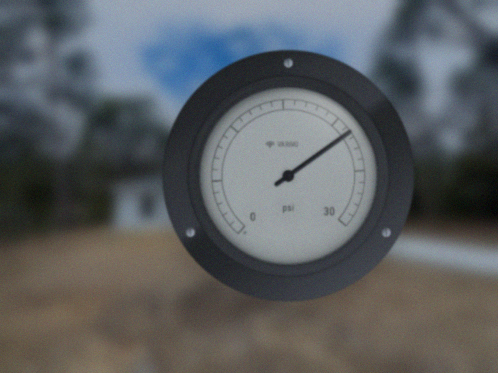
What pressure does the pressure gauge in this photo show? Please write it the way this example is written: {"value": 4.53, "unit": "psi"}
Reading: {"value": 21.5, "unit": "psi"}
